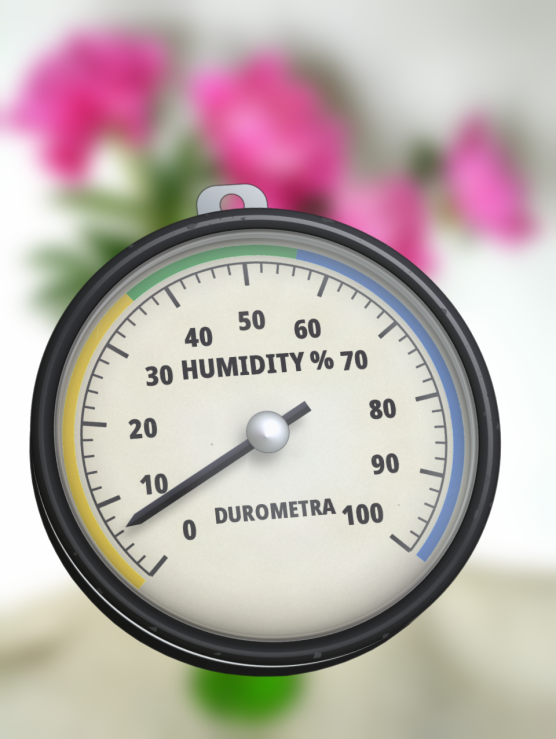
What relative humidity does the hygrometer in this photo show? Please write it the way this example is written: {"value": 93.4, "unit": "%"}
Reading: {"value": 6, "unit": "%"}
